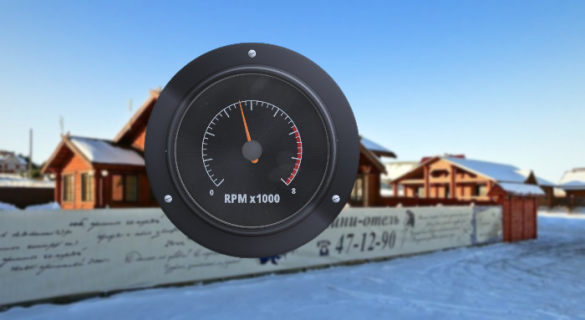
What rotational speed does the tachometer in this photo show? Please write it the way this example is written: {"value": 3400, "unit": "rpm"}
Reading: {"value": 3600, "unit": "rpm"}
